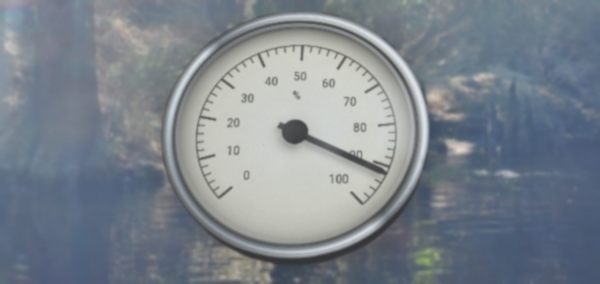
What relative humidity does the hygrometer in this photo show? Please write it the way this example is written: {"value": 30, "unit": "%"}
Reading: {"value": 92, "unit": "%"}
